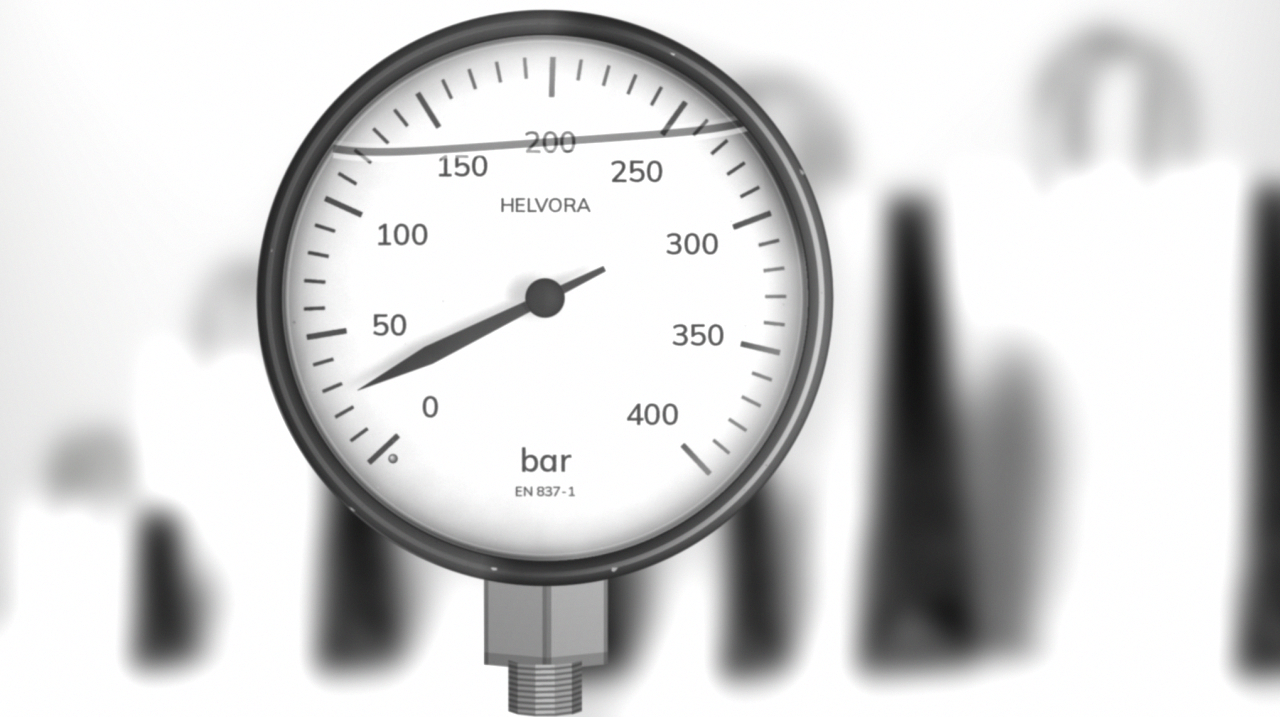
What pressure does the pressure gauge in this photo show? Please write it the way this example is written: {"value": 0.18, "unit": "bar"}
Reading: {"value": 25, "unit": "bar"}
